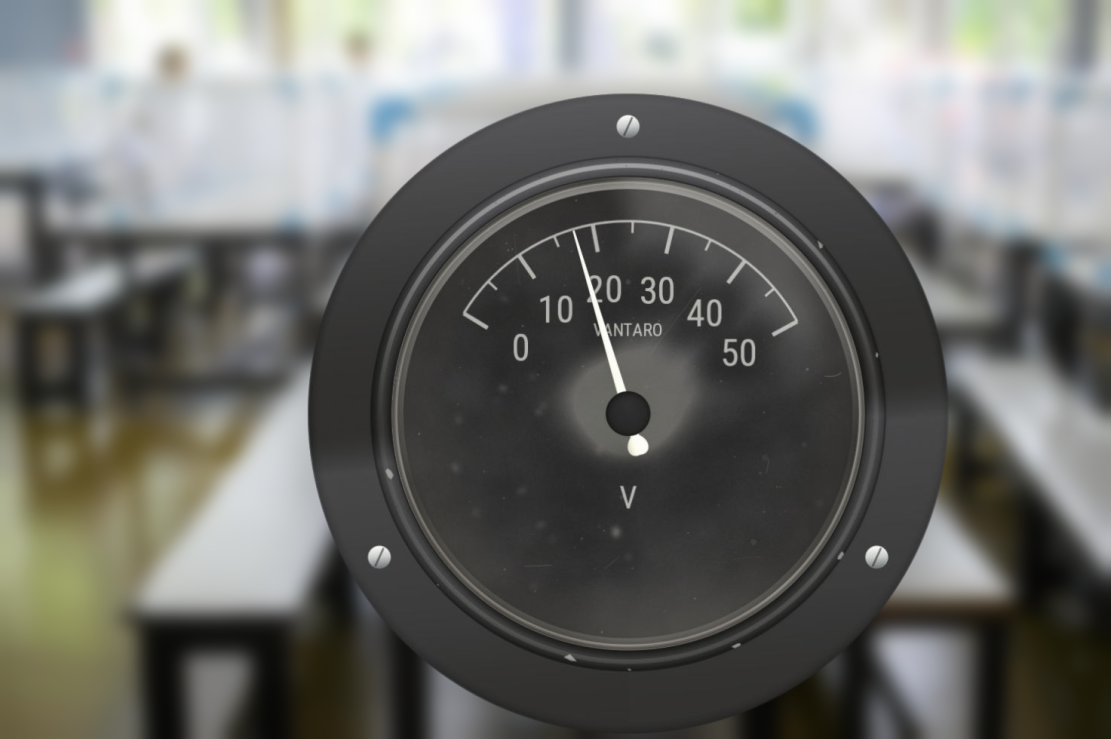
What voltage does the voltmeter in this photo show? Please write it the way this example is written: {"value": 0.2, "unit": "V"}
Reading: {"value": 17.5, "unit": "V"}
